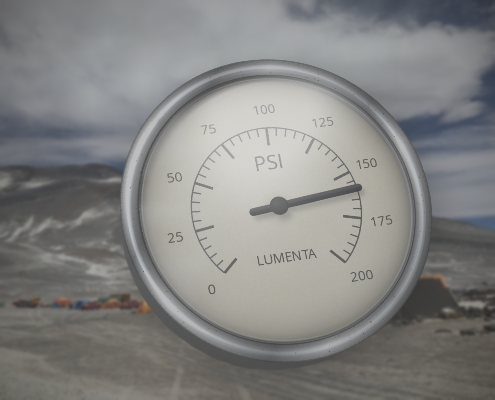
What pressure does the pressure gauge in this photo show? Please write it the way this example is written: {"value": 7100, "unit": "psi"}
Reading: {"value": 160, "unit": "psi"}
